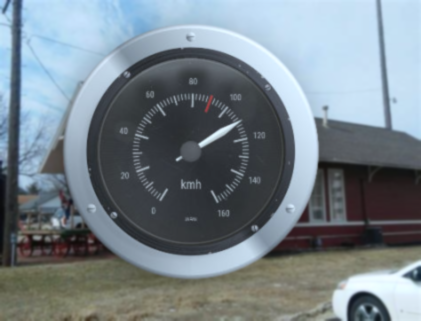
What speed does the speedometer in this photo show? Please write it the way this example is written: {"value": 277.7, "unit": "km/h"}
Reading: {"value": 110, "unit": "km/h"}
